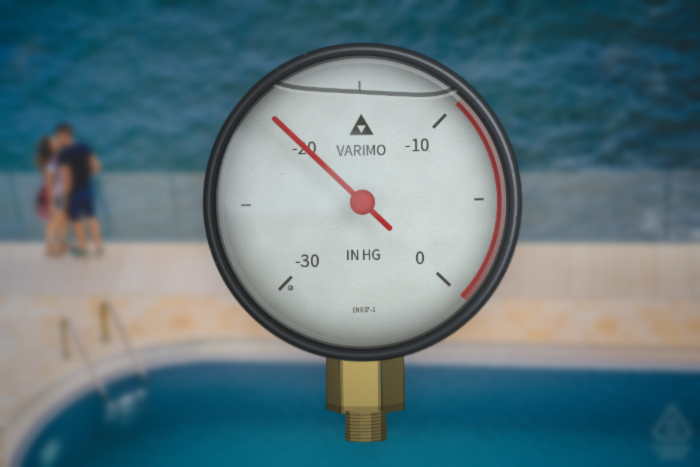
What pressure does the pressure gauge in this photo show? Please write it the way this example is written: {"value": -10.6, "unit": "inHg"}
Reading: {"value": -20, "unit": "inHg"}
